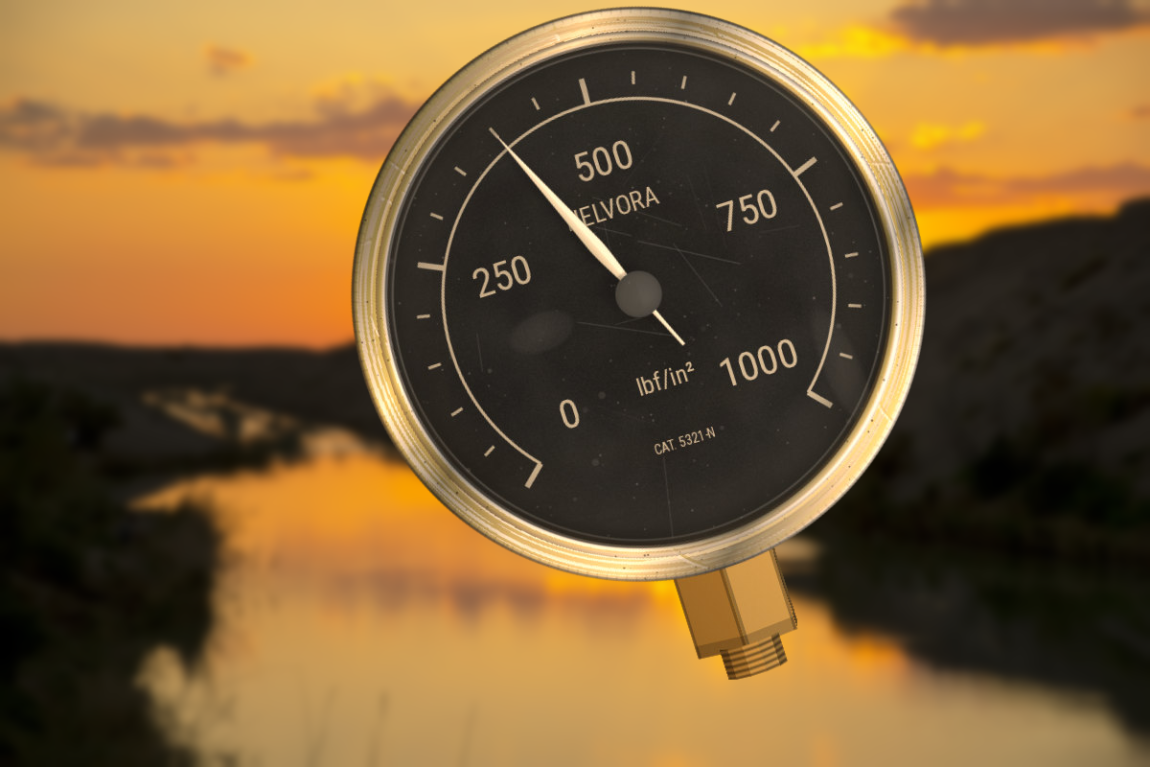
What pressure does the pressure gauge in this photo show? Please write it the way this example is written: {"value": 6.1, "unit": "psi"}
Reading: {"value": 400, "unit": "psi"}
